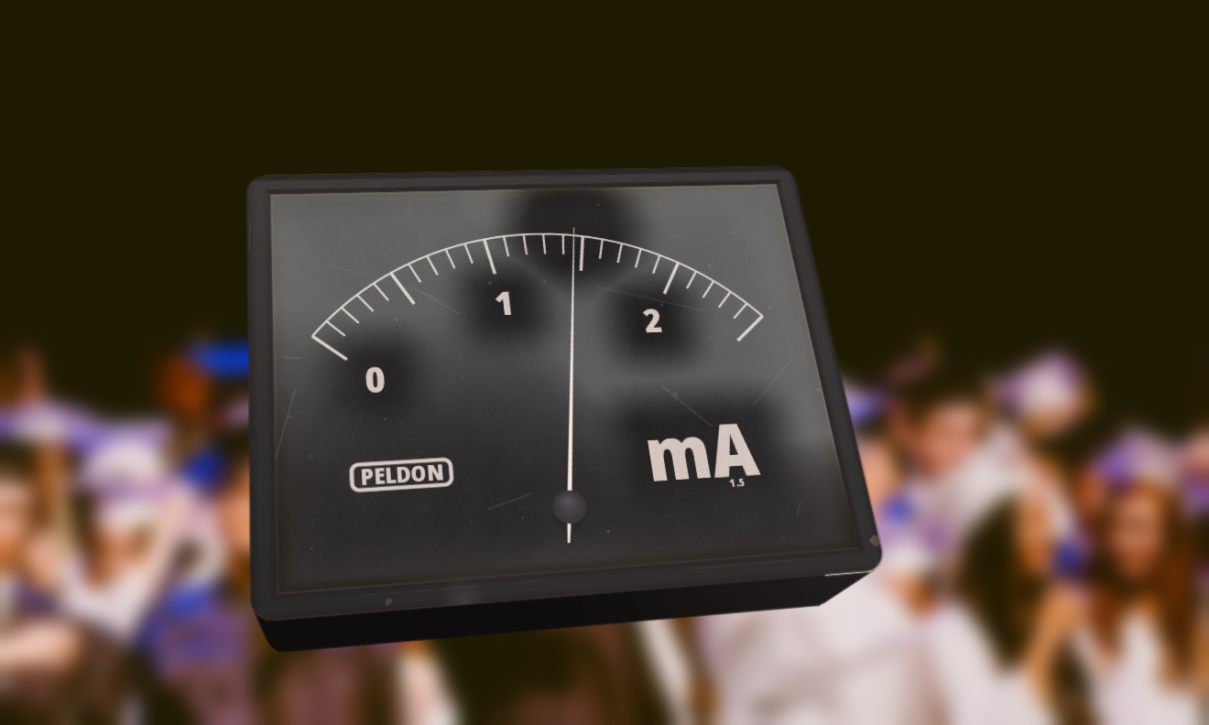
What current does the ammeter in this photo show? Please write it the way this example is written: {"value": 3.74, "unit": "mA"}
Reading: {"value": 1.45, "unit": "mA"}
